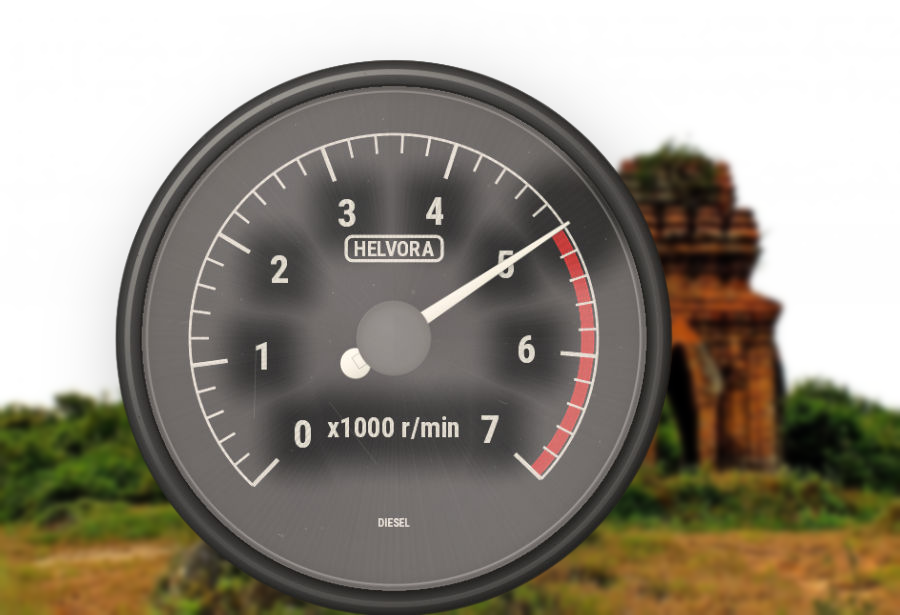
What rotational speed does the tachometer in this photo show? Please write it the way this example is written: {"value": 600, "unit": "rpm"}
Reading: {"value": 5000, "unit": "rpm"}
